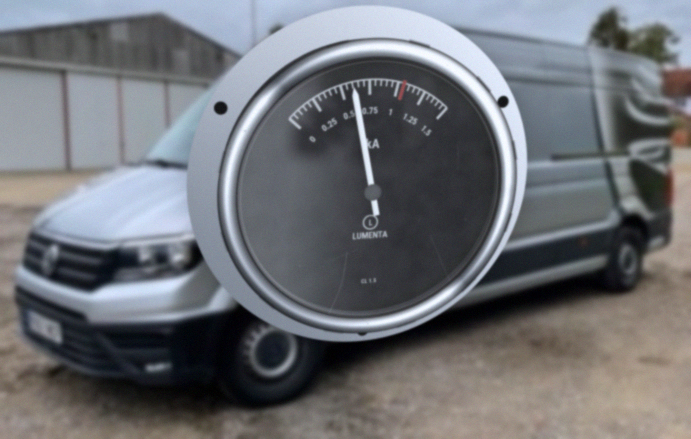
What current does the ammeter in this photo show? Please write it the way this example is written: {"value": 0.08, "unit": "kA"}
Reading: {"value": 0.6, "unit": "kA"}
